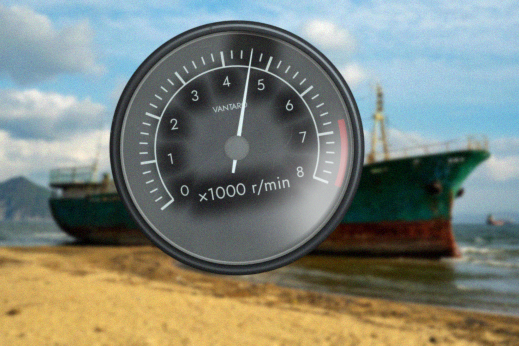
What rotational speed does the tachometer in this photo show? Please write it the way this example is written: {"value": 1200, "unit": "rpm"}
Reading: {"value": 4600, "unit": "rpm"}
